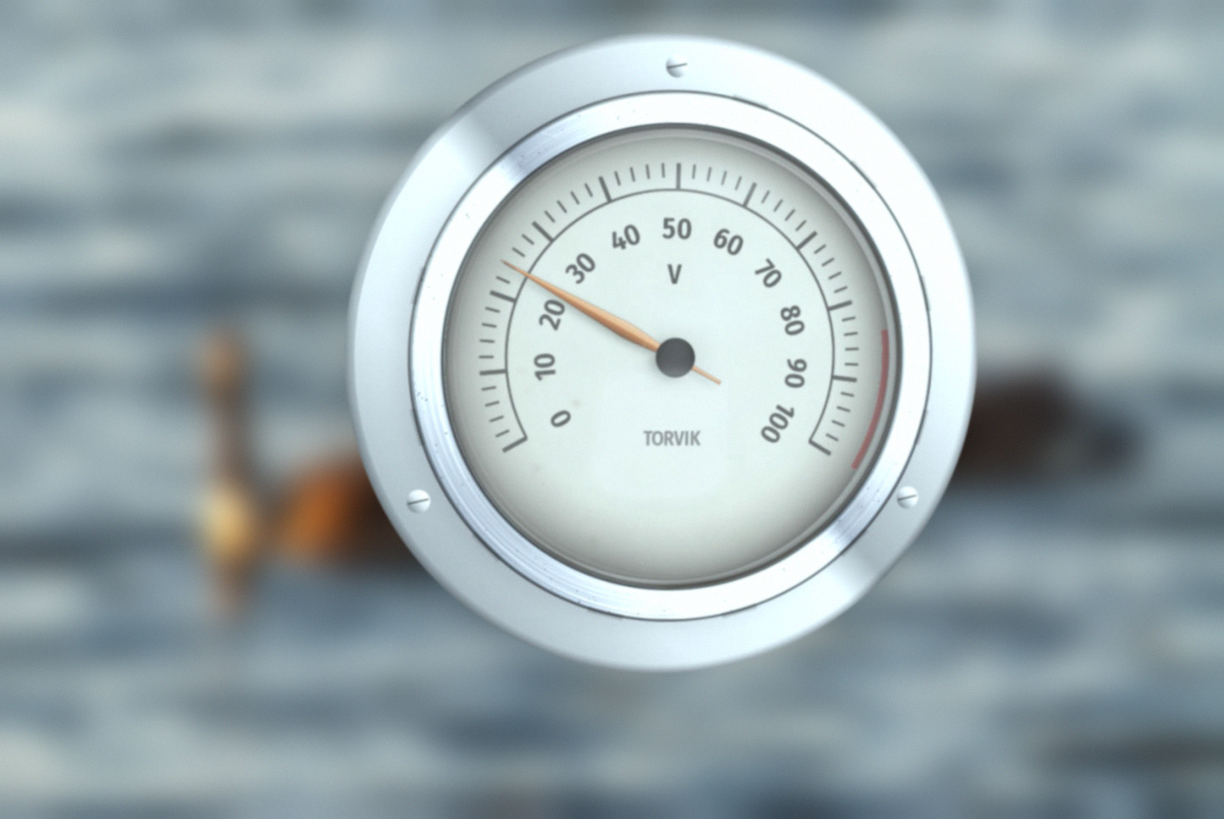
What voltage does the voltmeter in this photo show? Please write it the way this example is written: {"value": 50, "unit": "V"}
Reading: {"value": 24, "unit": "V"}
